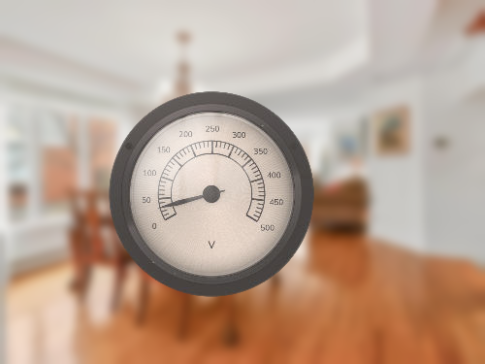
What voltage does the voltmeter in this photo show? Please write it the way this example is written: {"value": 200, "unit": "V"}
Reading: {"value": 30, "unit": "V"}
